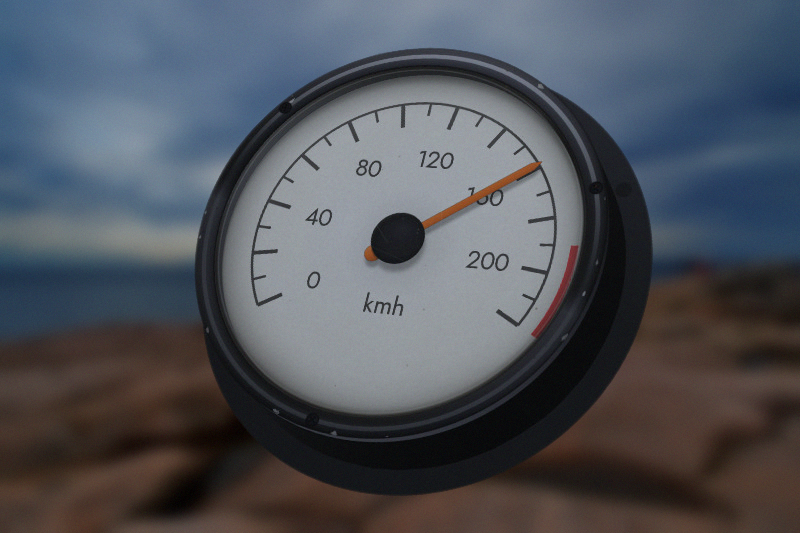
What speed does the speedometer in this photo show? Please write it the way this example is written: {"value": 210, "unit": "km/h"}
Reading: {"value": 160, "unit": "km/h"}
